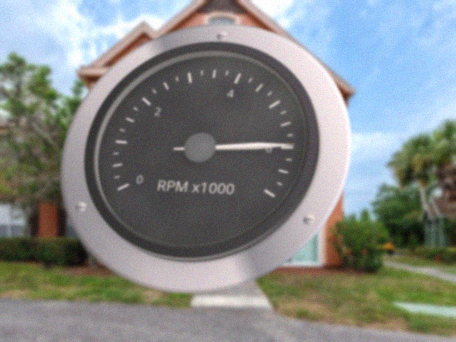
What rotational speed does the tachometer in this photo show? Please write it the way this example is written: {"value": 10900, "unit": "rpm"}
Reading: {"value": 6000, "unit": "rpm"}
